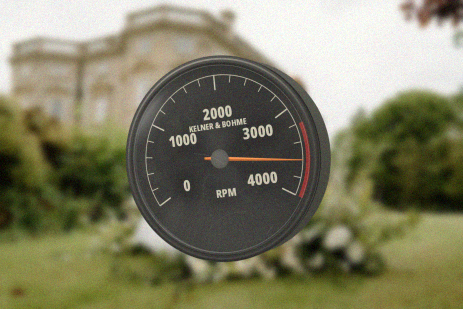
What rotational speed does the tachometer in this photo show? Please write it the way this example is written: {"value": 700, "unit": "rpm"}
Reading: {"value": 3600, "unit": "rpm"}
